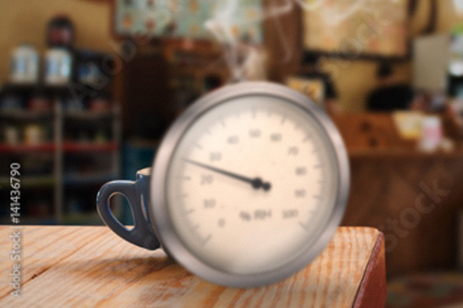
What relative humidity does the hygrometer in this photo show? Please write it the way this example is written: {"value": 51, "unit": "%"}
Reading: {"value": 25, "unit": "%"}
